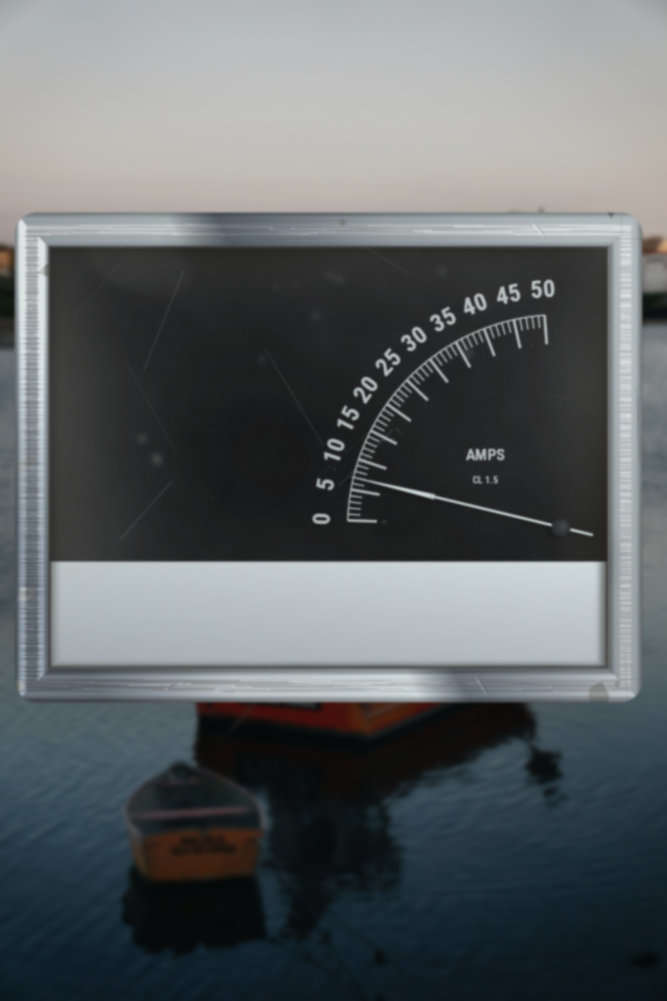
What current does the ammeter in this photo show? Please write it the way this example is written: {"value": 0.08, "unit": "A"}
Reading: {"value": 7, "unit": "A"}
